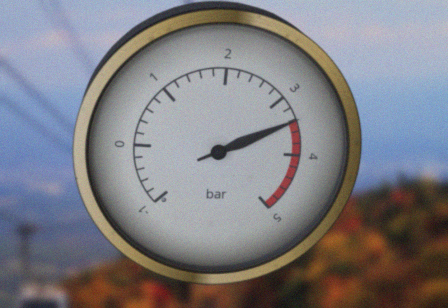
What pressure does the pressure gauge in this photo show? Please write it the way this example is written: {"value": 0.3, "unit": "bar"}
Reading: {"value": 3.4, "unit": "bar"}
